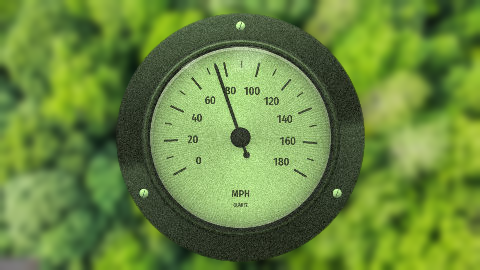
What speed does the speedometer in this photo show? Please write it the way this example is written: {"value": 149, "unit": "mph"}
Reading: {"value": 75, "unit": "mph"}
